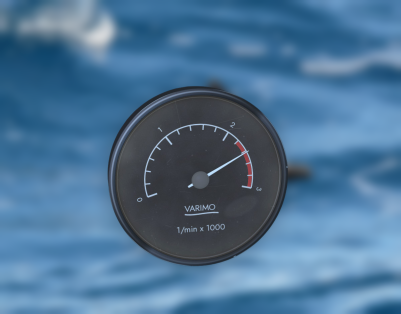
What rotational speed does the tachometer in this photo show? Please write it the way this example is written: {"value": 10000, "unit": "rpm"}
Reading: {"value": 2400, "unit": "rpm"}
